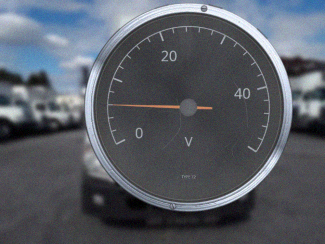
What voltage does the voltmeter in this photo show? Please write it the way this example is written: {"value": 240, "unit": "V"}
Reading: {"value": 6, "unit": "V"}
